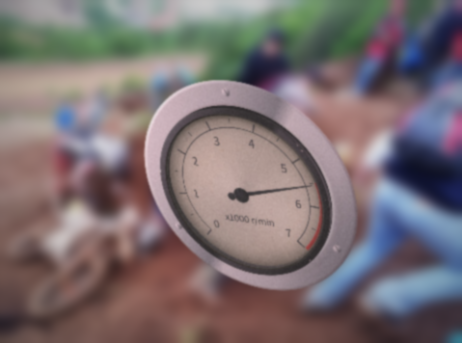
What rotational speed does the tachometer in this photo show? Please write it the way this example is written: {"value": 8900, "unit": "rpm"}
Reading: {"value": 5500, "unit": "rpm"}
